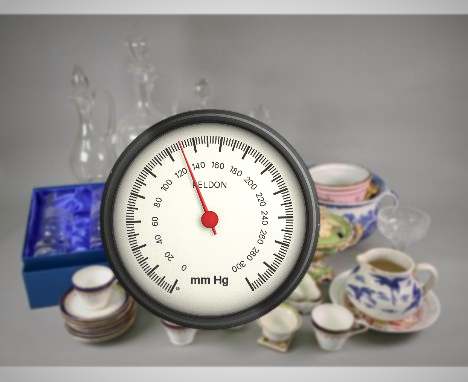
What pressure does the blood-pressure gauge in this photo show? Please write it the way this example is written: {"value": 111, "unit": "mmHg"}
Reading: {"value": 130, "unit": "mmHg"}
